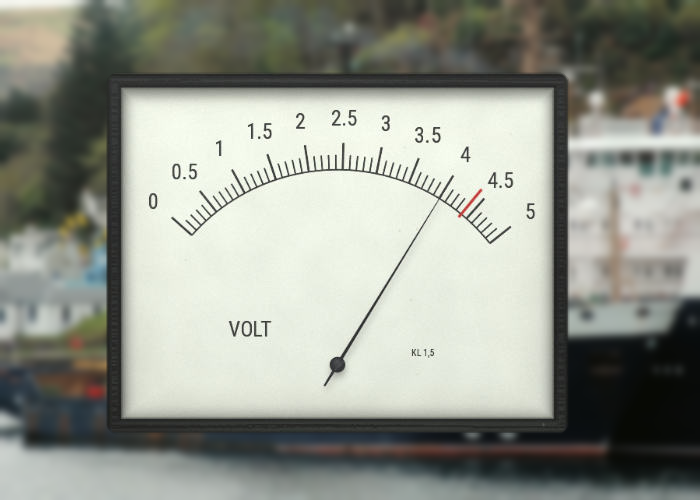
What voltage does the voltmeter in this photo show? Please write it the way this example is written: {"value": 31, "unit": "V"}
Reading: {"value": 4, "unit": "V"}
